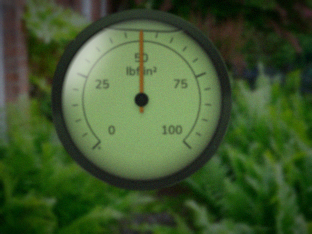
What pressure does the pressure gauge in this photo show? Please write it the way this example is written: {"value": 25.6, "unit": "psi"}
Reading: {"value": 50, "unit": "psi"}
